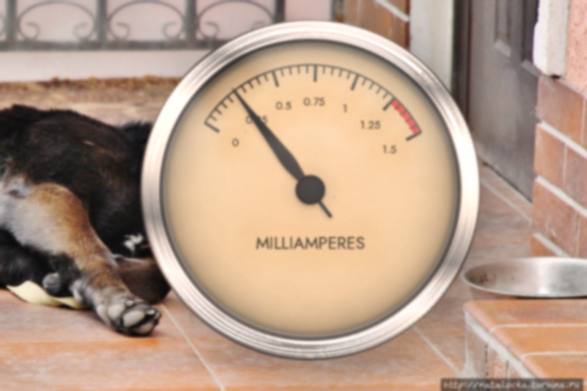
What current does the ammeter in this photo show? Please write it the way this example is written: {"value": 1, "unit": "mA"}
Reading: {"value": 0.25, "unit": "mA"}
